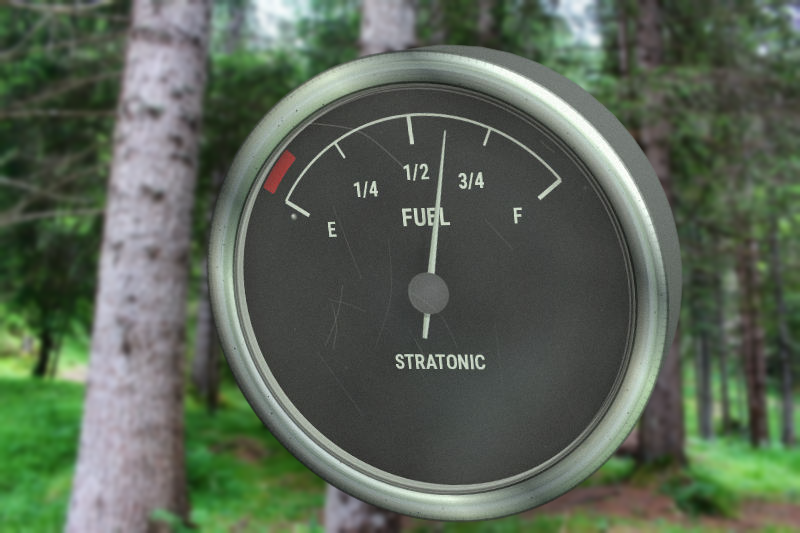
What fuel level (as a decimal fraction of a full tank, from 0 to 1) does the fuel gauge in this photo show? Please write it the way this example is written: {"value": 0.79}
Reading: {"value": 0.625}
